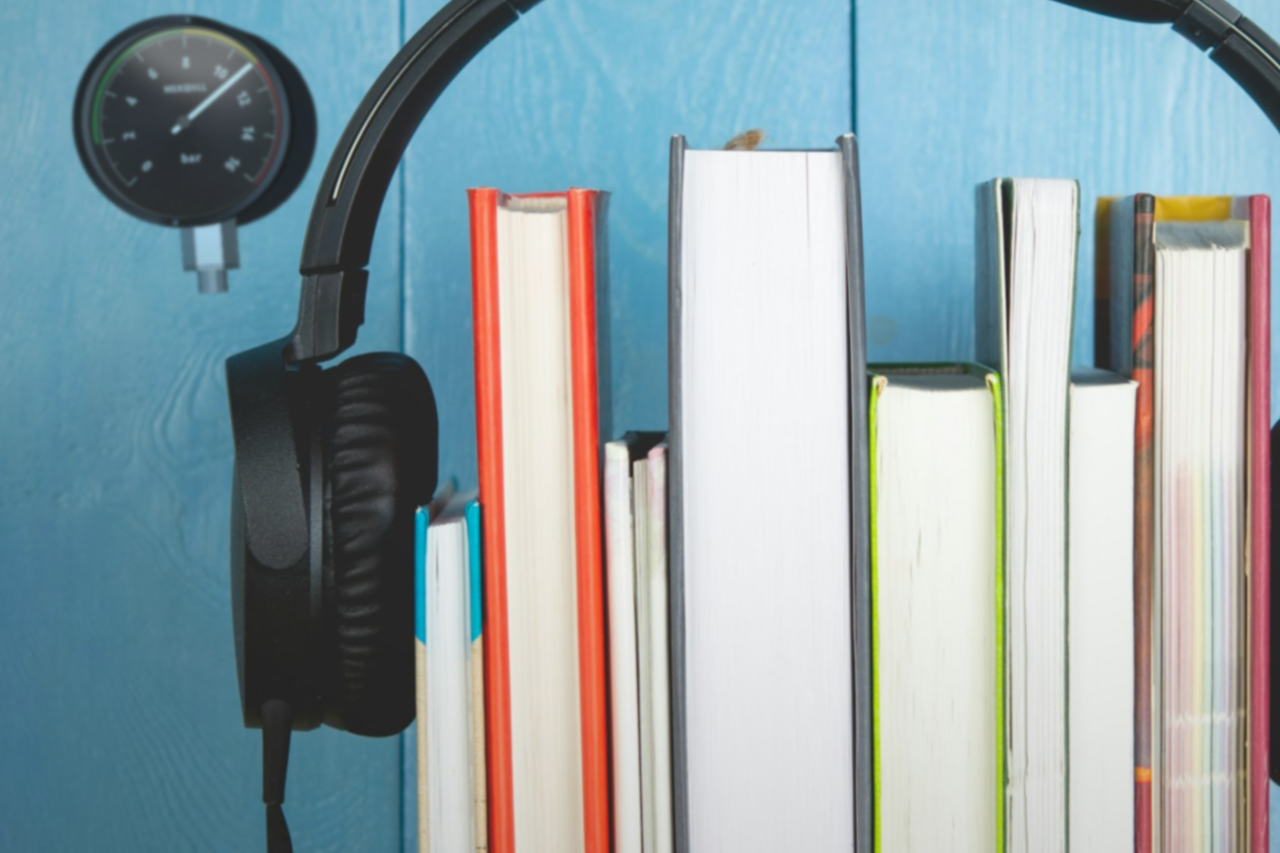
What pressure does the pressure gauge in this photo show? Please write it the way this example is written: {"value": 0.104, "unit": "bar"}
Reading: {"value": 11, "unit": "bar"}
